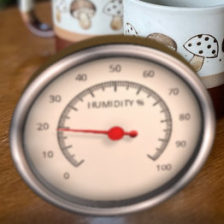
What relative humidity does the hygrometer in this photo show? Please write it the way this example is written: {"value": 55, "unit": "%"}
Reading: {"value": 20, "unit": "%"}
